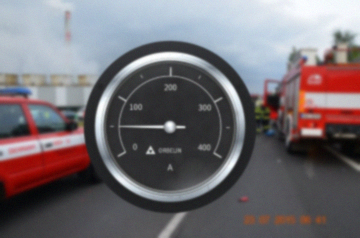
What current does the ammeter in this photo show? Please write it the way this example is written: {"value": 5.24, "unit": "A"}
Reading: {"value": 50, "unit": "A"}
